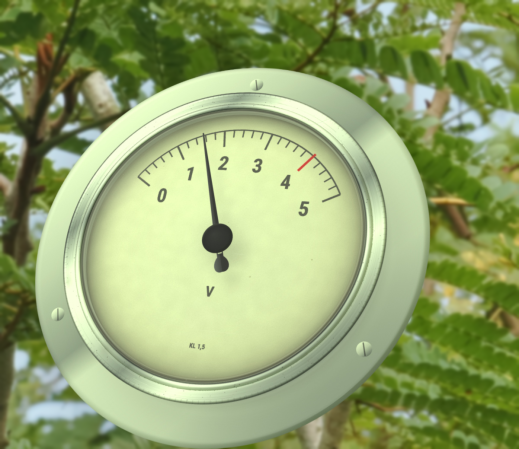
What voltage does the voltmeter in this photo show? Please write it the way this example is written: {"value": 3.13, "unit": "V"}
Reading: {"value": 1.6, "unit": "V"}
